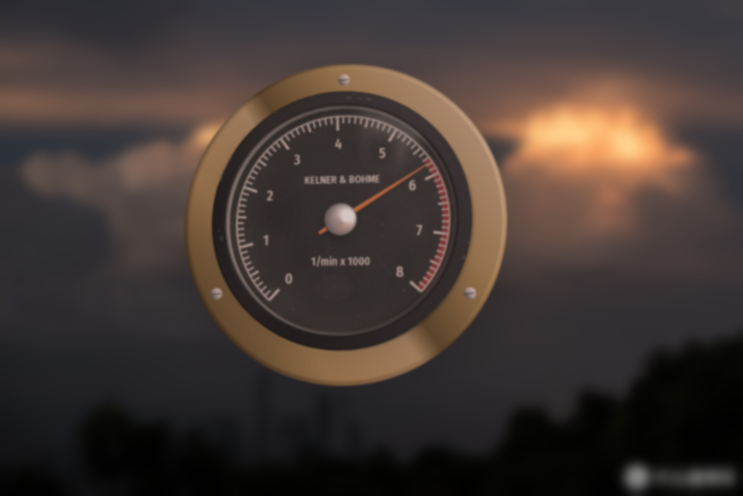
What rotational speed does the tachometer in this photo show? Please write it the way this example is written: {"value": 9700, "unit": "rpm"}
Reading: {"value": 5800, "unit": "rpm"}
